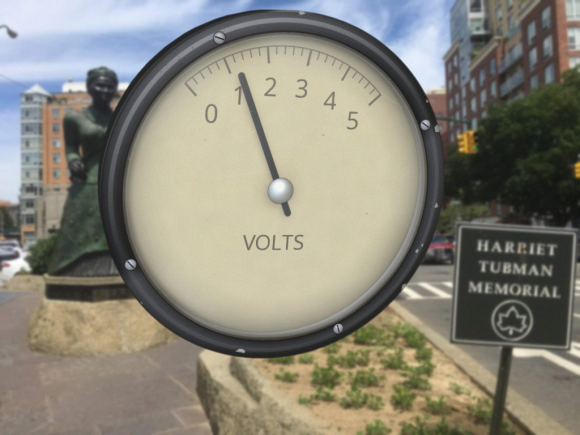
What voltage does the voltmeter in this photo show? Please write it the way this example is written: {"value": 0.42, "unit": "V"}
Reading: {"value": 1.2, "unit": "V"}
